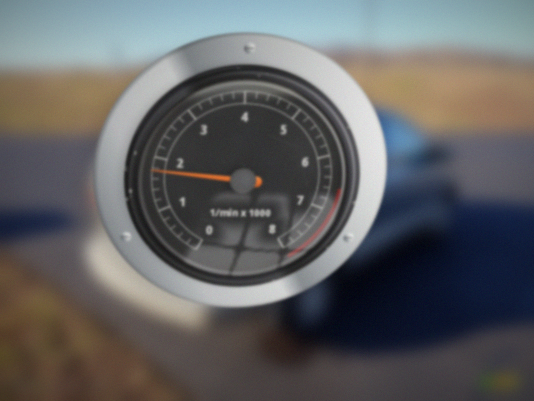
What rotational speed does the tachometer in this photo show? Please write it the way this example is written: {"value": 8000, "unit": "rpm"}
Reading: {"value": 1800, "unit": "rpm"}
